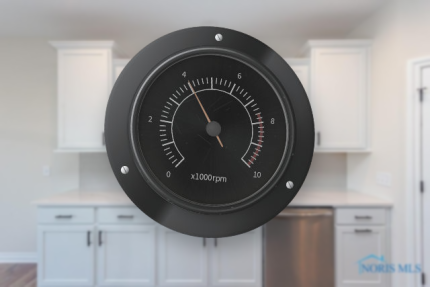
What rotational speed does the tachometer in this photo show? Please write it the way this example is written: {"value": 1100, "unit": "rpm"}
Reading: {"value": 4000, "unit": "rpm"}
